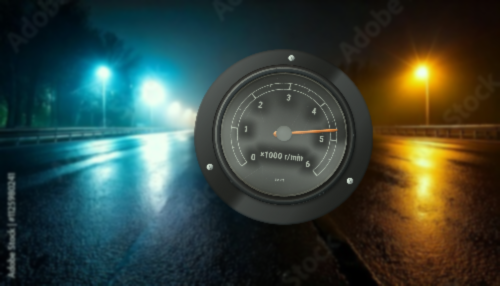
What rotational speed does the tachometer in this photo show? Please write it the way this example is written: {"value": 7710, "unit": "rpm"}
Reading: {"value": 4750, "unit": "rpm"}
